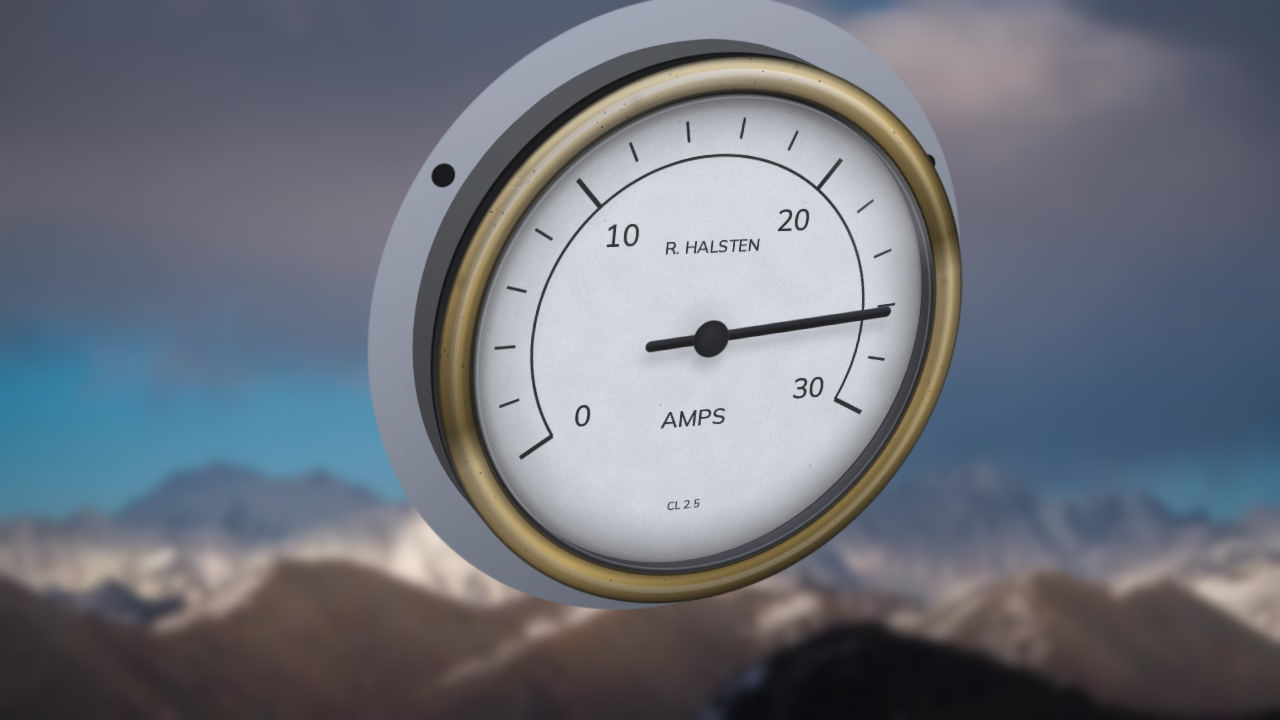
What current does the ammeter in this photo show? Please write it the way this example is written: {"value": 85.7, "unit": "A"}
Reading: {"value": 26, "unit": "A"}
